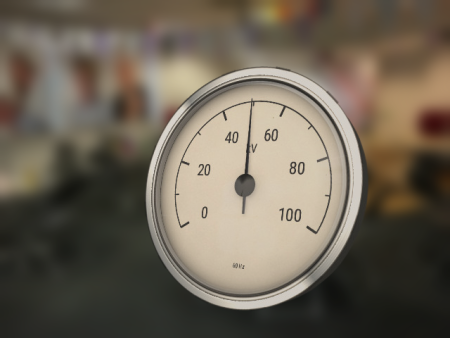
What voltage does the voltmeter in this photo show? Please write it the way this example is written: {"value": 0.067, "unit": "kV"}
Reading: {"value": 50, "unit": "kV"}
